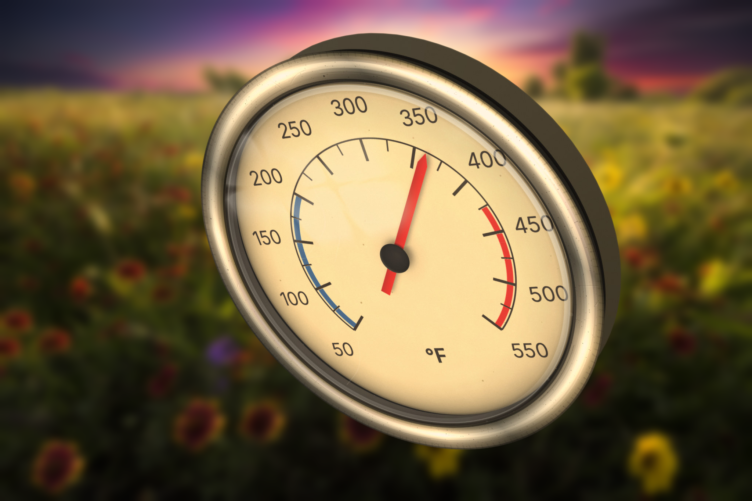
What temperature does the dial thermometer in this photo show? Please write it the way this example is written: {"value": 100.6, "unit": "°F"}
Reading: {"value": 362.5, "unit": "°F"}
